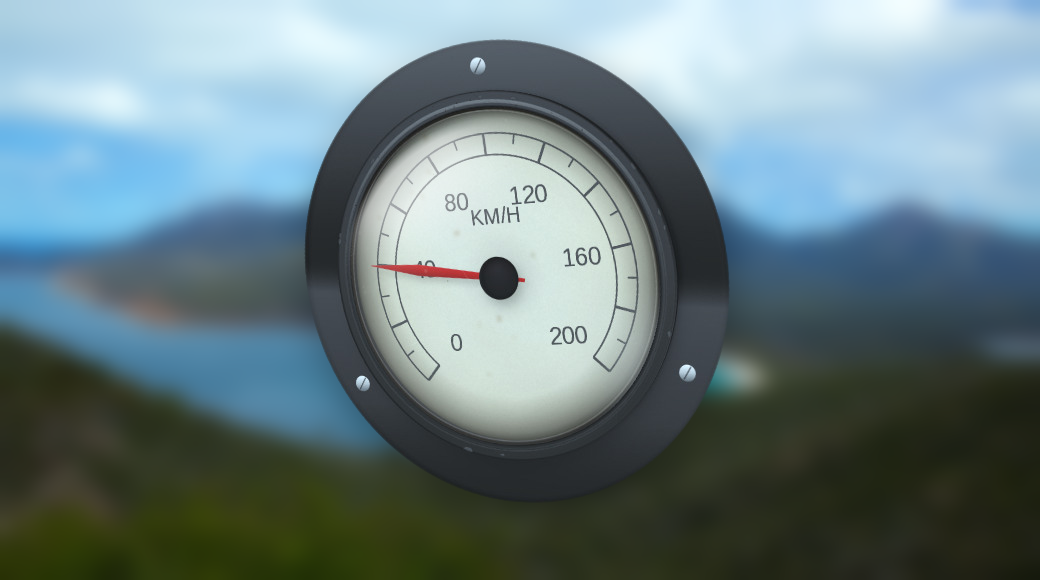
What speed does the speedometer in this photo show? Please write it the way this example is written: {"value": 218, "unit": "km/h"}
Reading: {"value": 40, "unit": "km/h"}
